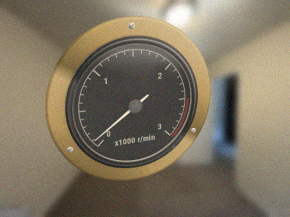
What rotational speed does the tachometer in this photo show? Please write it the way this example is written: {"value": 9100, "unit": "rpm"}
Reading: {"value": 100, "unit": "rpm"}
